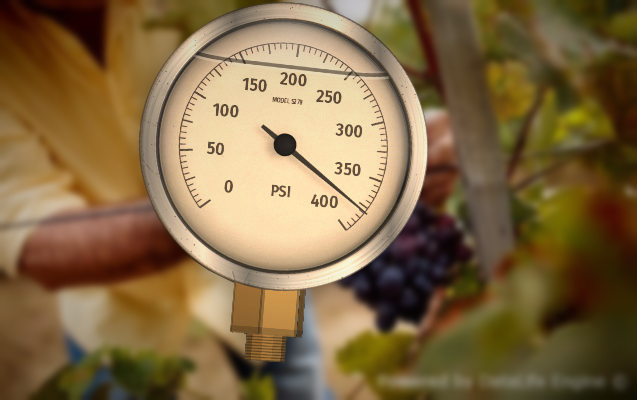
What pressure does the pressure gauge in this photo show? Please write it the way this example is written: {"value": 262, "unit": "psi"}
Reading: {"value": 380, "unit": "psi"}
